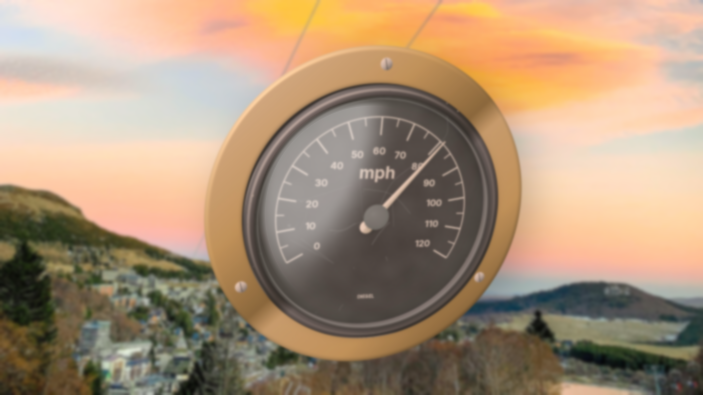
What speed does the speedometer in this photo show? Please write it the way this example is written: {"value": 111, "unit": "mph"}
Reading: {"value": 80, "unit": "mph"}
